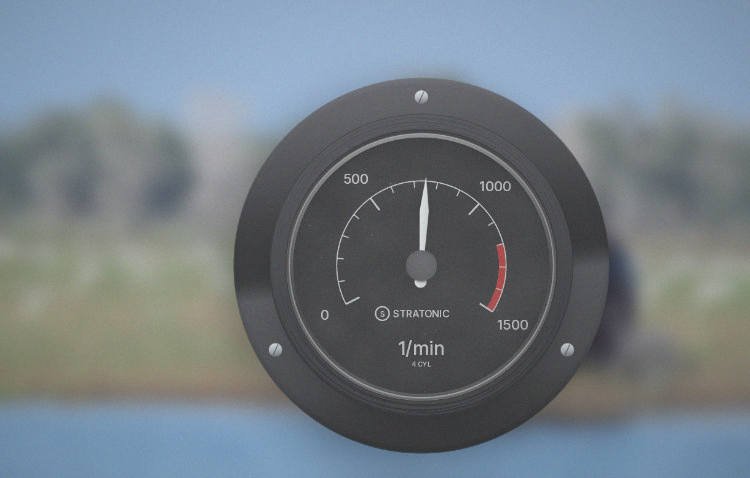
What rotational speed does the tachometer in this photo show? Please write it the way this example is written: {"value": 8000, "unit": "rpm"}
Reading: {"value": 750, "unit": "rpm"}
